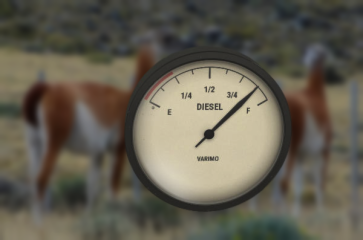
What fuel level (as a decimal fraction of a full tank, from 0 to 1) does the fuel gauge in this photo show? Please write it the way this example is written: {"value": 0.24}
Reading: {"value": 0.875}
